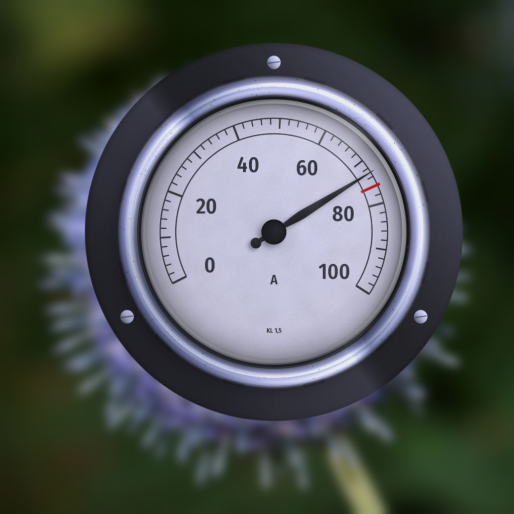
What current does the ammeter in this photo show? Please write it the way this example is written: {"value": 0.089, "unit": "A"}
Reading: {"value": 73, "unit": "A"}
